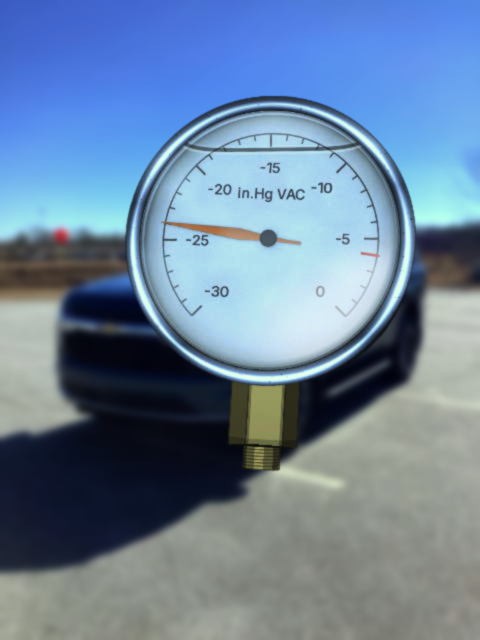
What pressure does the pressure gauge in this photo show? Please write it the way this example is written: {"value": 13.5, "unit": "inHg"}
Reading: {"value": -24, "unit": "inHg"}
